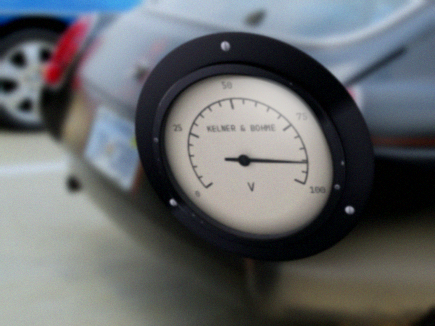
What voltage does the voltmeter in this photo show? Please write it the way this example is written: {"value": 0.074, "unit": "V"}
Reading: {"value": 90, "unit": "V"}
